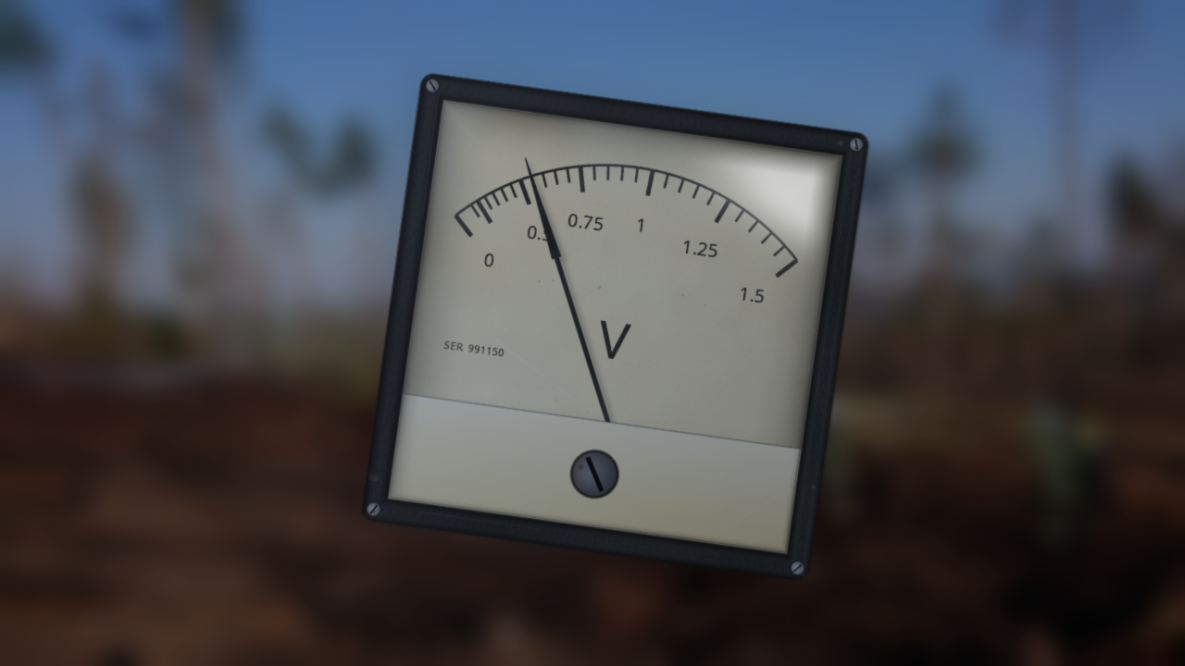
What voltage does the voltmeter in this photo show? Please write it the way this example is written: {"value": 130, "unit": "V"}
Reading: {"value": 0.55, "unit": "V"}
